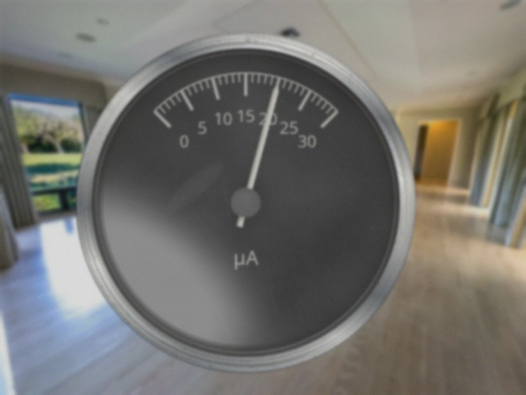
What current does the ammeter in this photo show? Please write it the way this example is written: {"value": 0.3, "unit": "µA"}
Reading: {"value": 20, "unit": "µA"}
